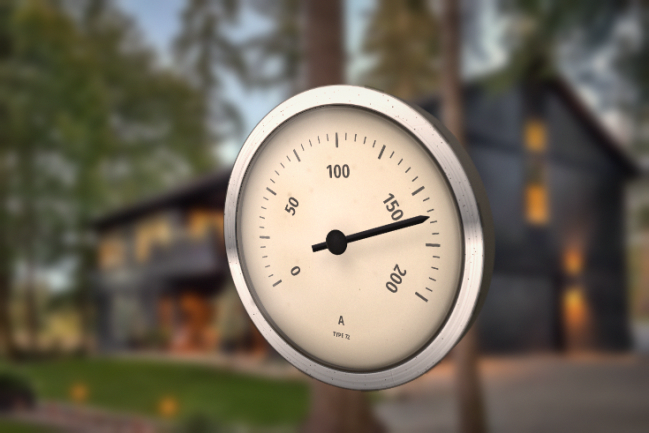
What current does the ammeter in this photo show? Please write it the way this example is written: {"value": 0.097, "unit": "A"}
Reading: {"value": 162.5, "unit": "A"}
